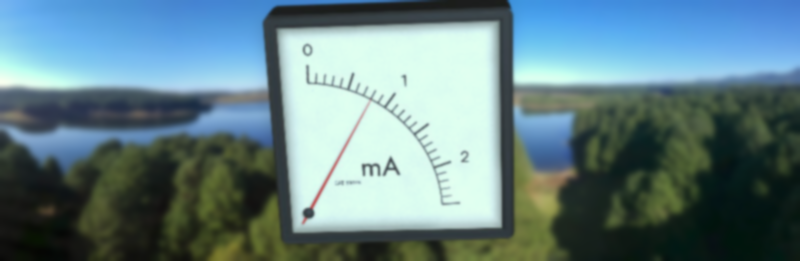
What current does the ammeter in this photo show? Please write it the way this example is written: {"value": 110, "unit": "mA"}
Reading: {"value": 0.8, "unit": "mA"}
